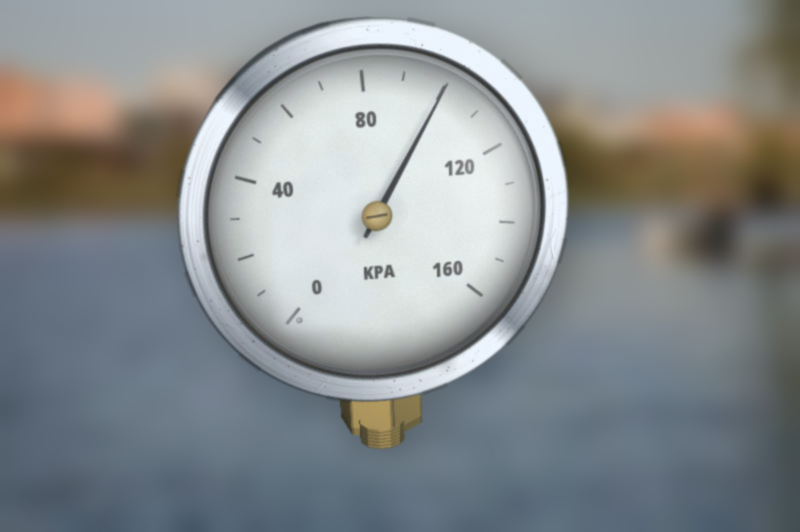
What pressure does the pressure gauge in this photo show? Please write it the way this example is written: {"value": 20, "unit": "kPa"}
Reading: {"value": 100, "unit": "kPa"}
